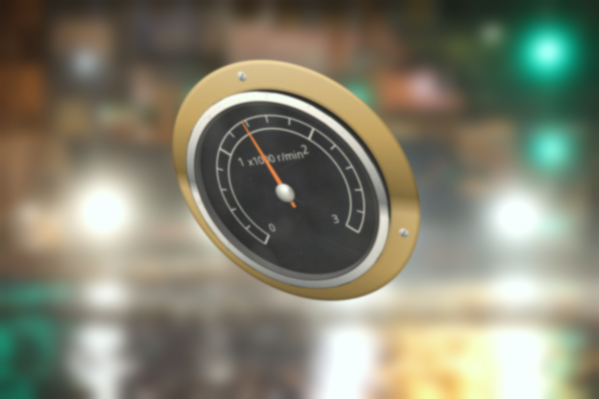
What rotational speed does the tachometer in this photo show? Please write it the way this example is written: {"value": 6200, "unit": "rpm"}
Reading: {"value": 1400, "unit": "rpm"}
